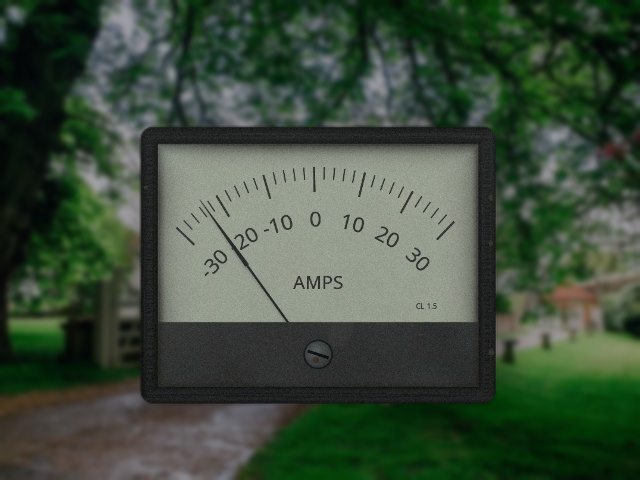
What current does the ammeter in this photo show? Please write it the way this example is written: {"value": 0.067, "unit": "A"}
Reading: {"value": -23, "unit": "A"}
